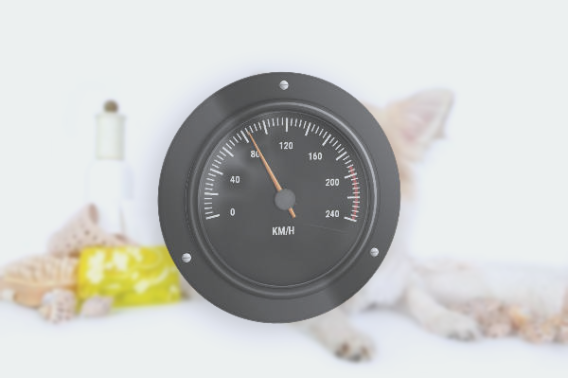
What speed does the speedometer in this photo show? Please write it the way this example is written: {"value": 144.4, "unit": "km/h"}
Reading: {"value": 84, "unit": "km/h"}
